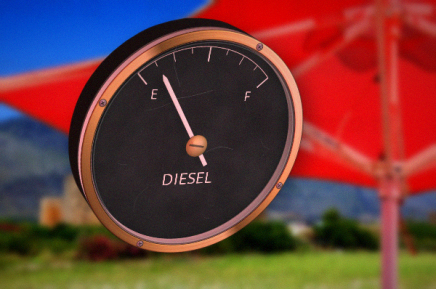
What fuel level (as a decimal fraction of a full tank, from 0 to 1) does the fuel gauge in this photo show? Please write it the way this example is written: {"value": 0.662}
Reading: {"value": 0.125}
